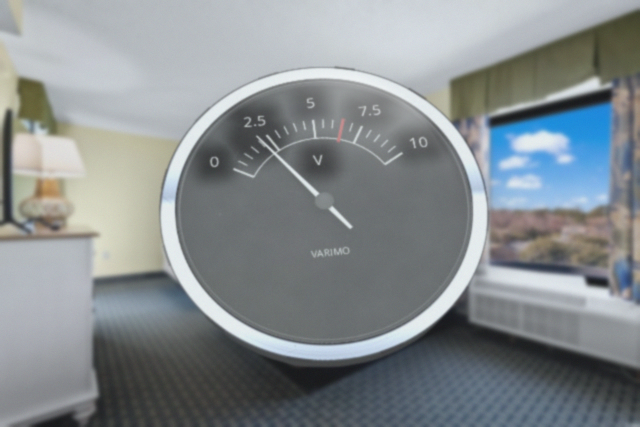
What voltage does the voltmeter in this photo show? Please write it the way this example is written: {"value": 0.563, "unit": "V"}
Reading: {"value": 2, "unit": "V"}
